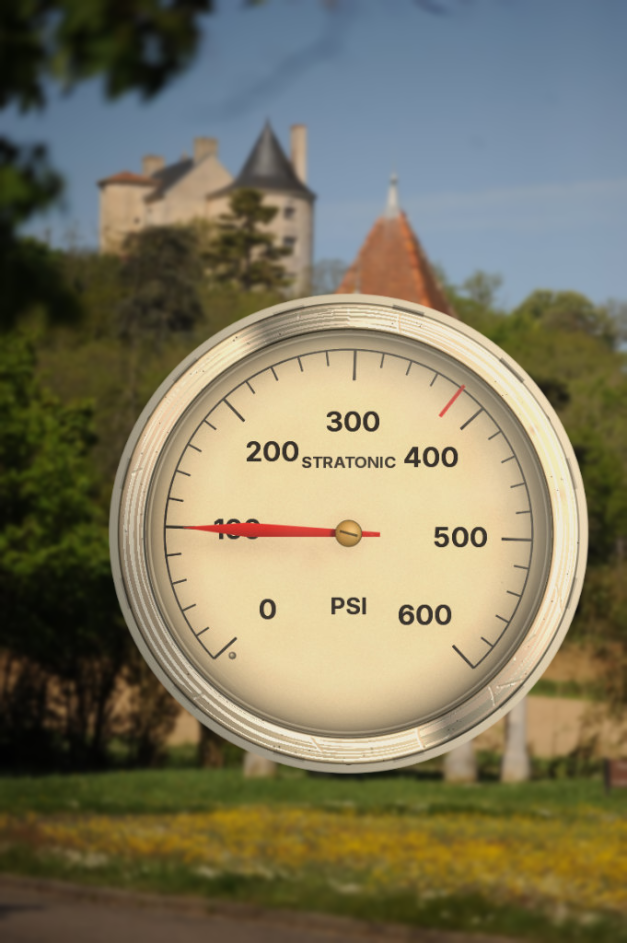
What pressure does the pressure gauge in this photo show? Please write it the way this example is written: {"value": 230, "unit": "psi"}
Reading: {"value": 100, "unit": "psi"}
